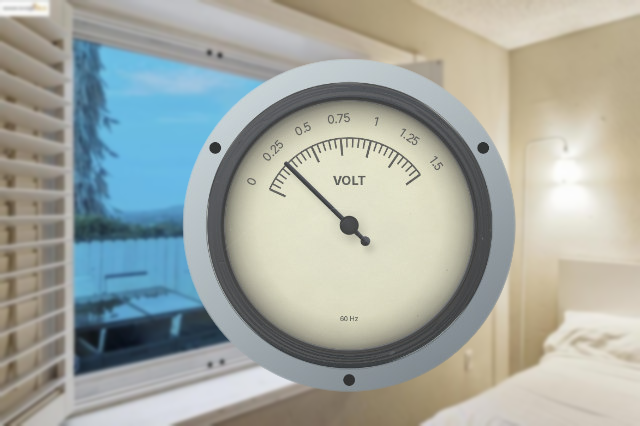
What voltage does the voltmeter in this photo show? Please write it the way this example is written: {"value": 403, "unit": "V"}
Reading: {"value": 0.25, "unit": "V"}
